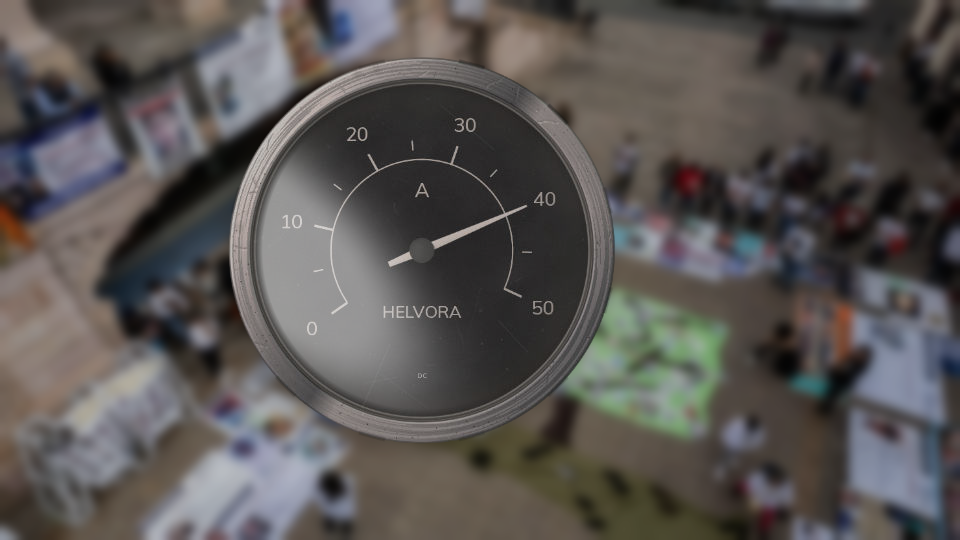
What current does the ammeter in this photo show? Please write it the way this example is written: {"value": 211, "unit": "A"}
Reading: {"value": 40, "unit": "A"}
